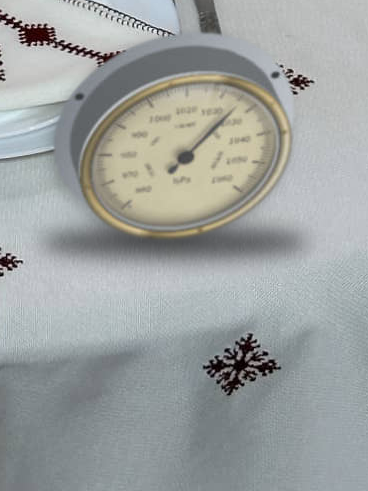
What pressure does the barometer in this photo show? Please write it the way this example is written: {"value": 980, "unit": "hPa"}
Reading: {"value": 1025, "unit": "hPa"}
